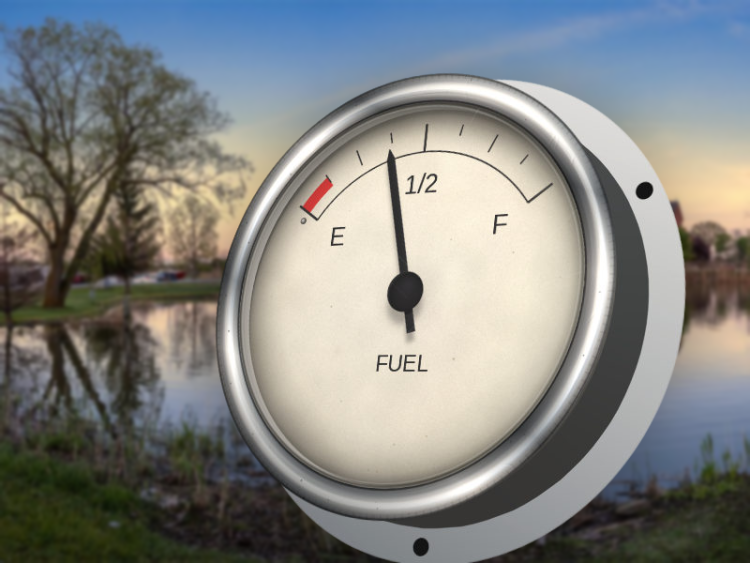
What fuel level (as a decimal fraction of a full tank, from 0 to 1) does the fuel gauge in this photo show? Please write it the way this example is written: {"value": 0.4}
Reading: {"value": 0.375}
